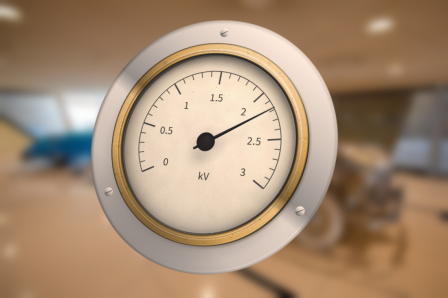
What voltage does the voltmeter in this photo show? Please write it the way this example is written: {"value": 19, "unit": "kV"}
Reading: {"value": 2.2, "unit": "kV"}
